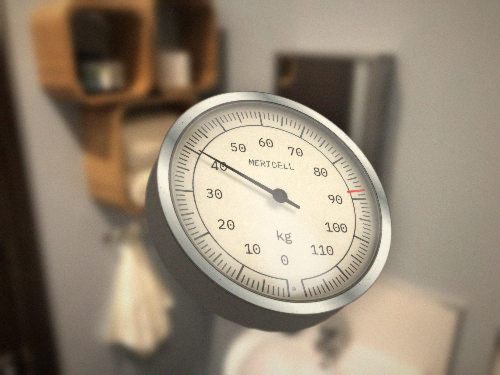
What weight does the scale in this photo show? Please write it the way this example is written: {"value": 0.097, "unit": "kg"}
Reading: {"value": 40, "unit": "kg"}
